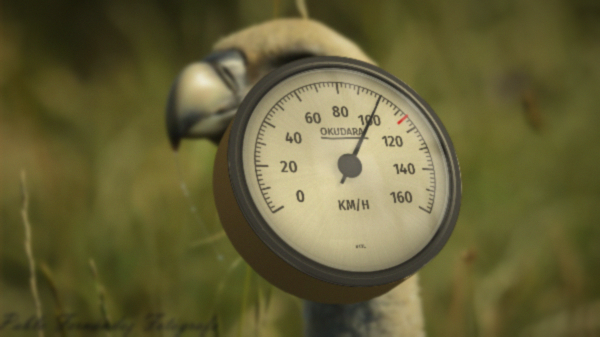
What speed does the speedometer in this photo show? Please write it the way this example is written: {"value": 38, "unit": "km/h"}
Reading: {"value": 100, "unit": "km/h"}
